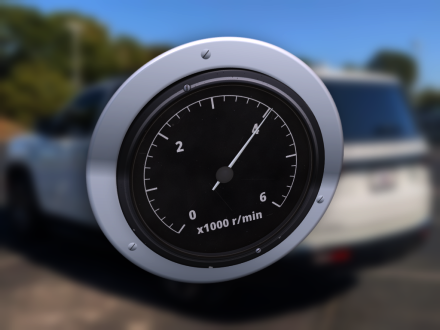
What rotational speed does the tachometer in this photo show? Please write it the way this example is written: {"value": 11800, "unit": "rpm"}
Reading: {"value": 4000, "unit": "rpm"}
